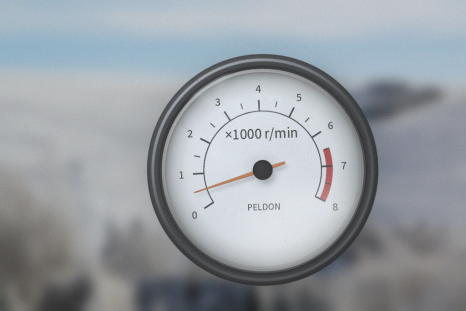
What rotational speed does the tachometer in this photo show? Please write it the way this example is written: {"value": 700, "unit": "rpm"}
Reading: {"value": 500, "unit": "rpm"}
